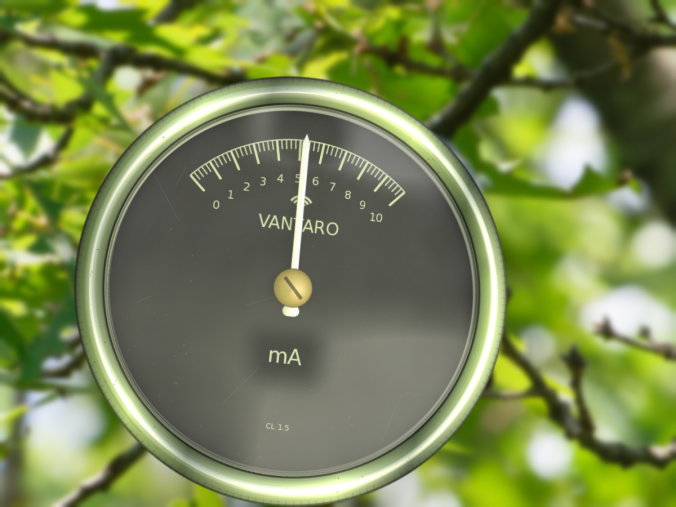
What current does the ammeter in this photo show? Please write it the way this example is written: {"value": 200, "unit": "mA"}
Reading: {"value": 5.2, "unit": "mA"}
